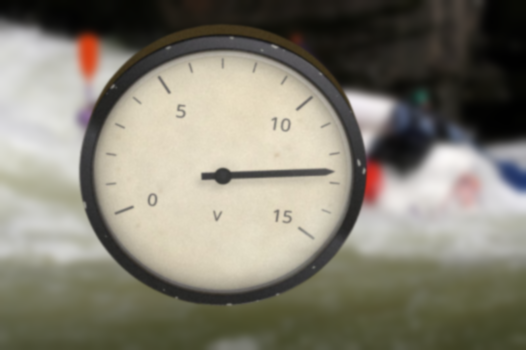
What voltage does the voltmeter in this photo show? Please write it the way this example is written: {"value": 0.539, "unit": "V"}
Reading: {"value": 12.5, "unit": "V"}
